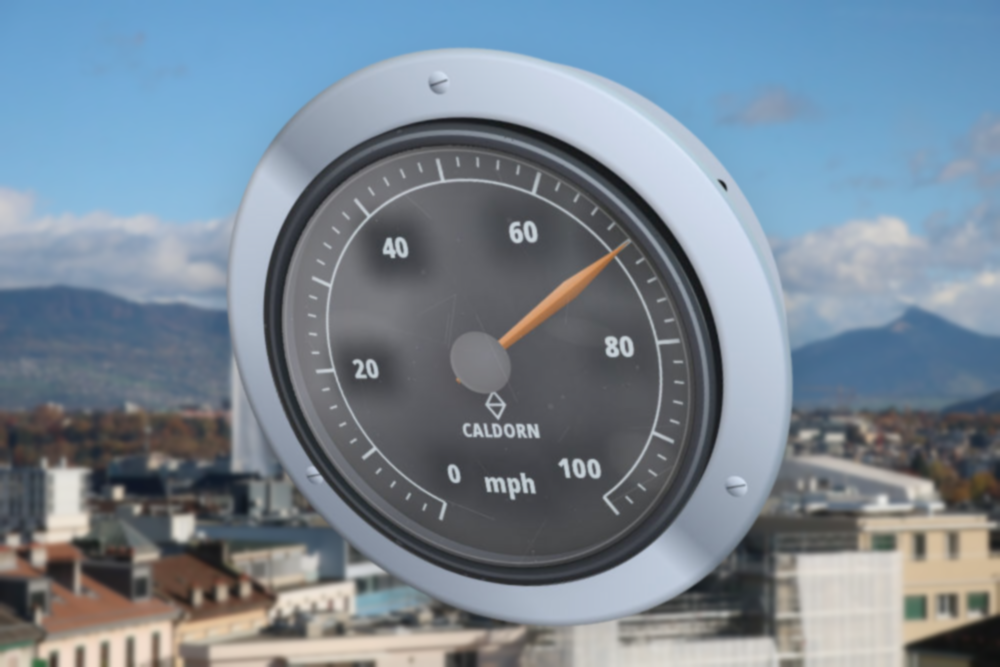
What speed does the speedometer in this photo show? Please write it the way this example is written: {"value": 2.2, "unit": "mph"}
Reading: {"value": 70, "unit": "mph"}
